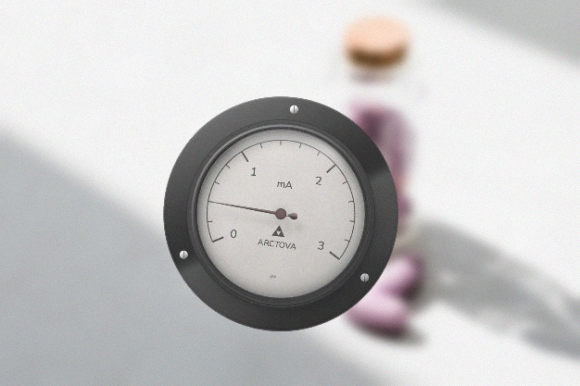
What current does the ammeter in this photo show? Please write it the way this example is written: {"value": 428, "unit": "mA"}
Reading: {"value": 0.4, "unit": "mA"}
